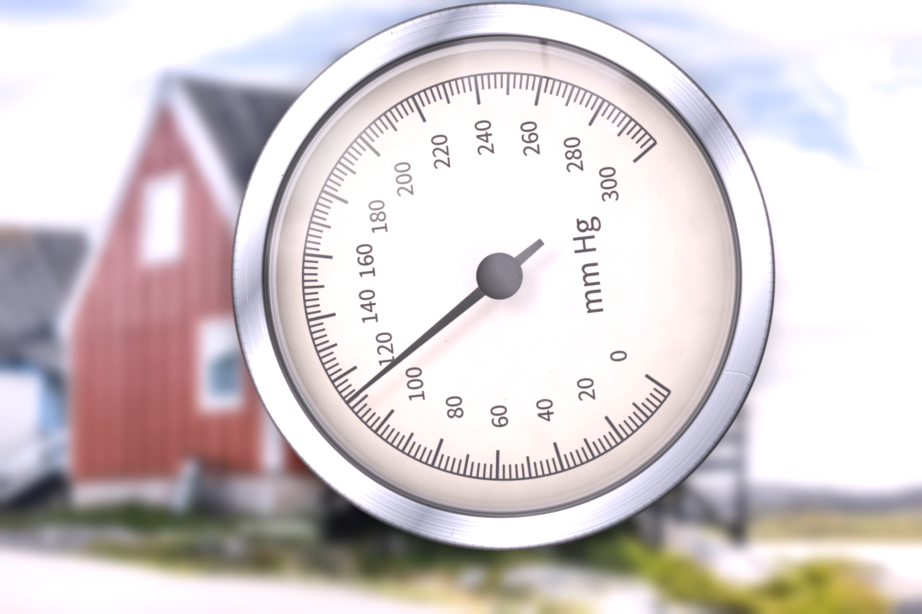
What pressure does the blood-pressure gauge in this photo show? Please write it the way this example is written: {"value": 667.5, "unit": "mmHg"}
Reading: {"value": 112, "unit": "mmHg"}
